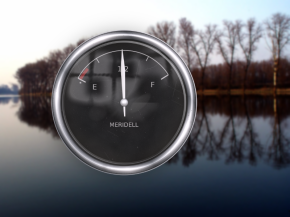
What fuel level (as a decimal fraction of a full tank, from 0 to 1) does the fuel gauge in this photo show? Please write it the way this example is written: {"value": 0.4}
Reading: {"value": 0.5}
